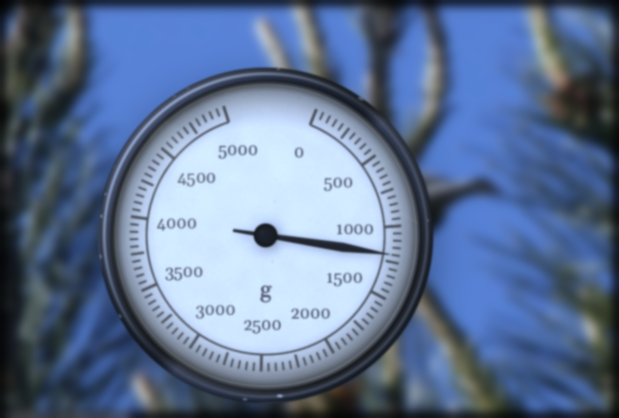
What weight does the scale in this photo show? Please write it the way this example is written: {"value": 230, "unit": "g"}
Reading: {"value": 1200, "unit": "g"}
